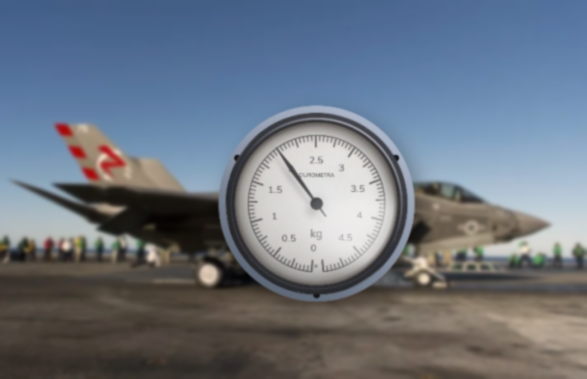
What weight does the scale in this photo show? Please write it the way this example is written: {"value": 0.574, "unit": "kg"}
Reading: {"value": 2, "unit": "kg"}
